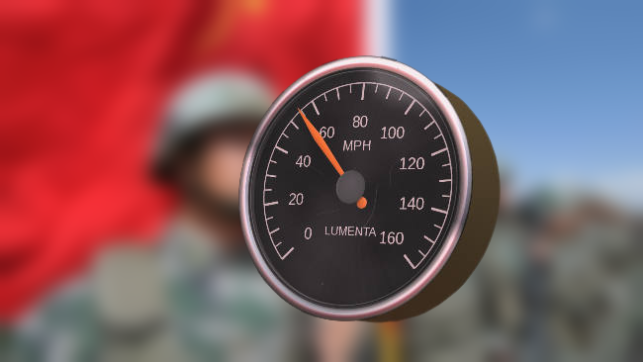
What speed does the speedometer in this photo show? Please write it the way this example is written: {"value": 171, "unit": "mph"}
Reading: {"value": 55, "unit": "mph"}
